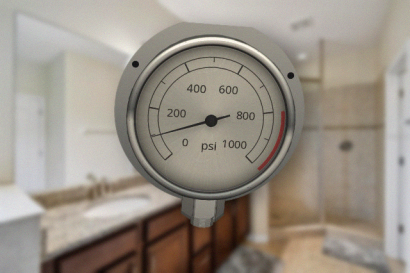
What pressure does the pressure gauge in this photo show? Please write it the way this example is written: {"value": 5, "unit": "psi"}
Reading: {"value": 100, "unit": "psi"}
